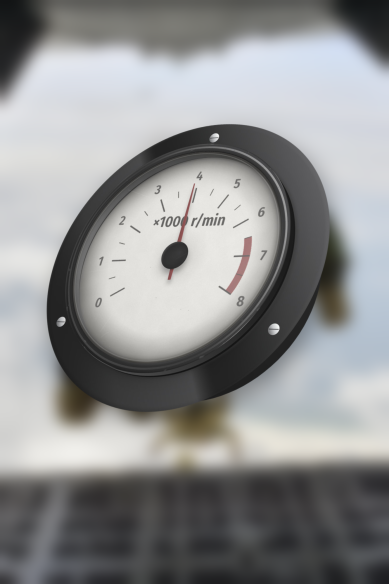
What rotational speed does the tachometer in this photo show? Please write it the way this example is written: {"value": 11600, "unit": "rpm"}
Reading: {"value": 4000, "unit": "rpm"}
